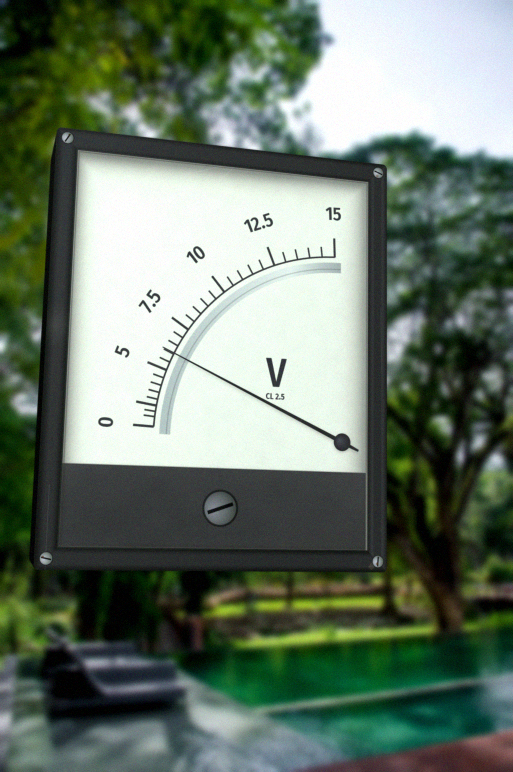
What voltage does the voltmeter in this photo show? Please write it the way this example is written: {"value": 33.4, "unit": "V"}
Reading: {"value": 6, "unit": "V"}
